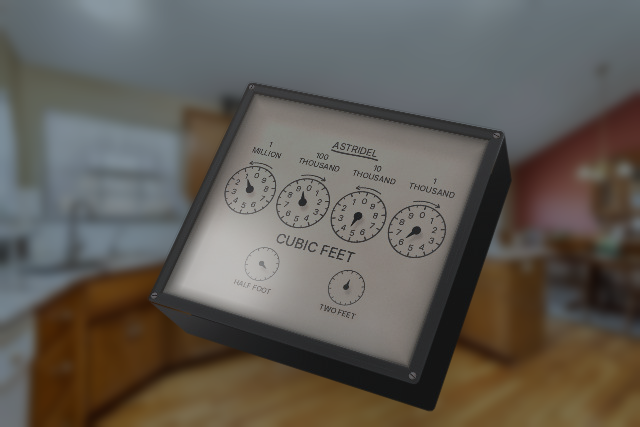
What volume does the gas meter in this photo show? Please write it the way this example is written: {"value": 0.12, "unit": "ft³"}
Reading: {"value": 94600, "unit": "ft³"}
